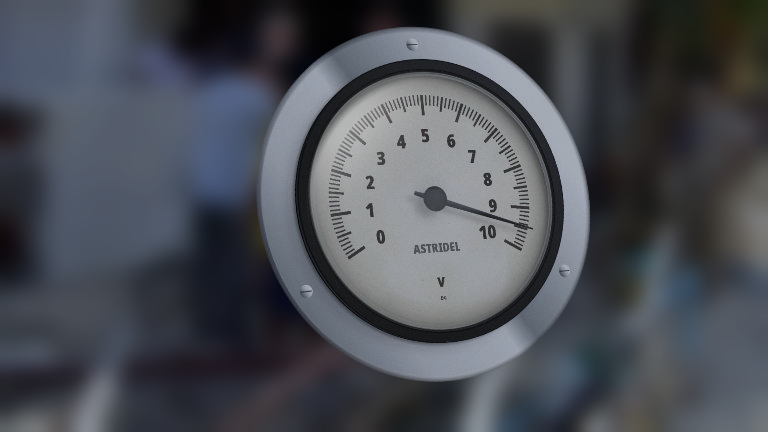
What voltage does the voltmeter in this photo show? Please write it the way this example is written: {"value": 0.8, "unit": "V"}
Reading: {"value": 9.5, "unit": "V"}
